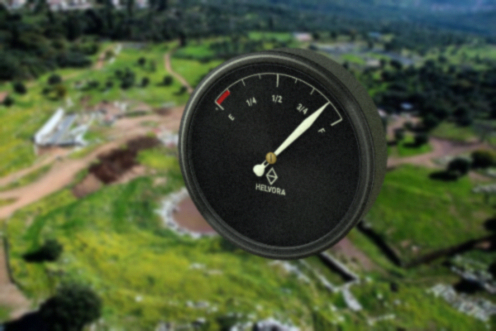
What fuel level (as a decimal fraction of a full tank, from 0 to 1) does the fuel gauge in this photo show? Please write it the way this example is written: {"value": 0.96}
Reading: {"value": 0.875}
